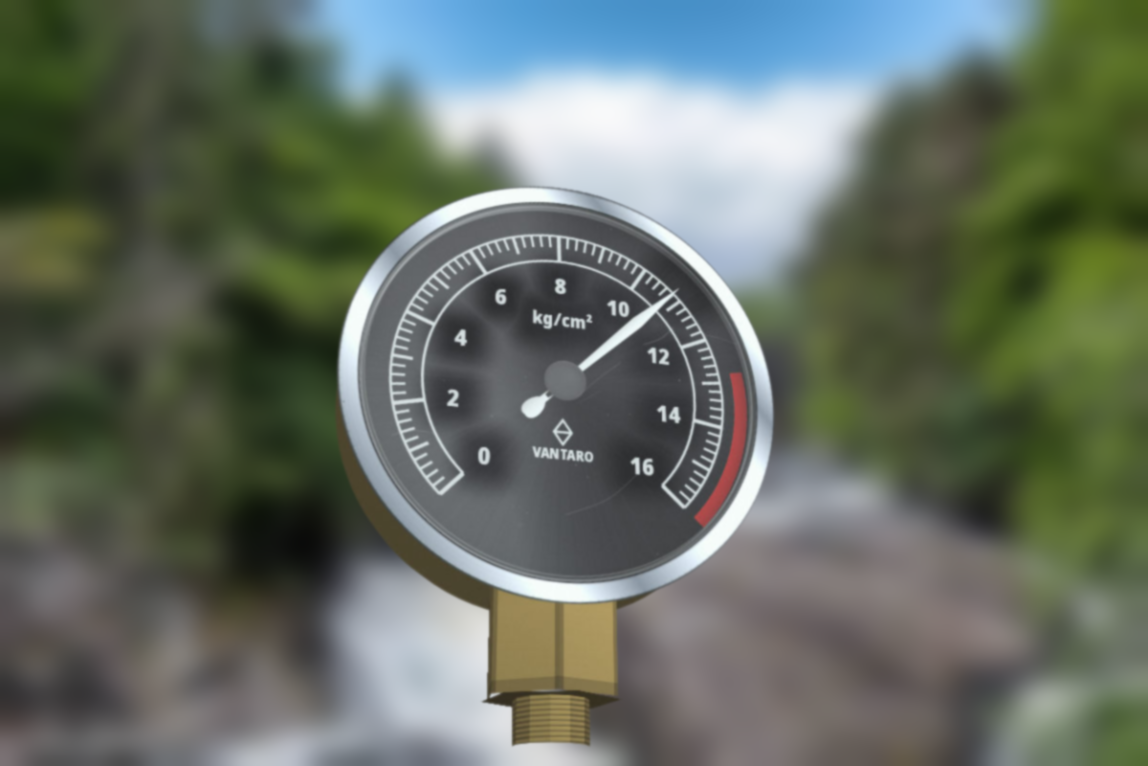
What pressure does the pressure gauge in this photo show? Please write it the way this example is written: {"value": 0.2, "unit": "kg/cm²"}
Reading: {"value": 10.8, "unit": "kg/cm²"}
